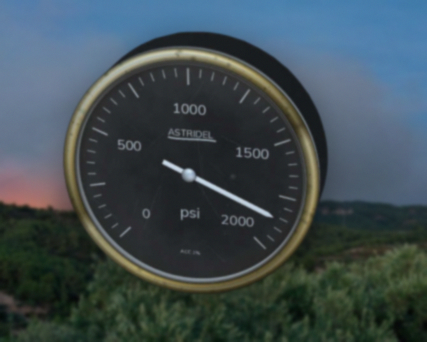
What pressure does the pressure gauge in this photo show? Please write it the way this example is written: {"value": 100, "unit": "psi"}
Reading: {"value": 1850, "unit": "psi"}
